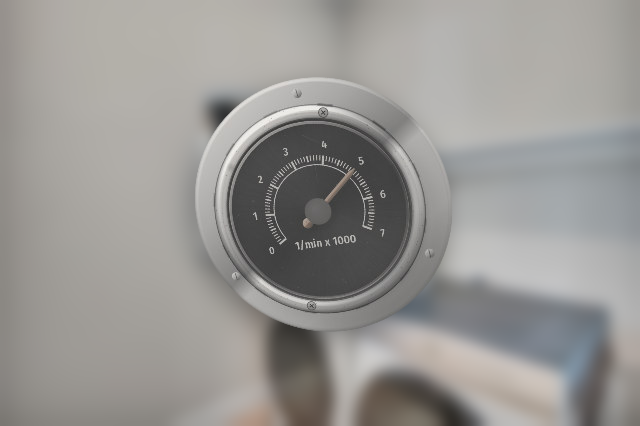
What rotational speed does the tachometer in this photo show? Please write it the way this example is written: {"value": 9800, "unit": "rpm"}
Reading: {"value": 5000, "unit": "rpm"}
